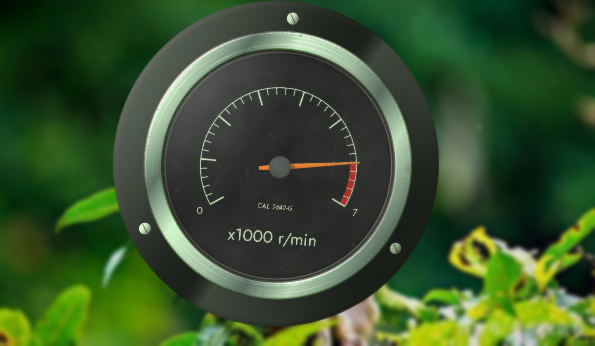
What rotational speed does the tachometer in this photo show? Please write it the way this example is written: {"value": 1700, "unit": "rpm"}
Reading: {"value": 6000, "unit": "rpm"}
